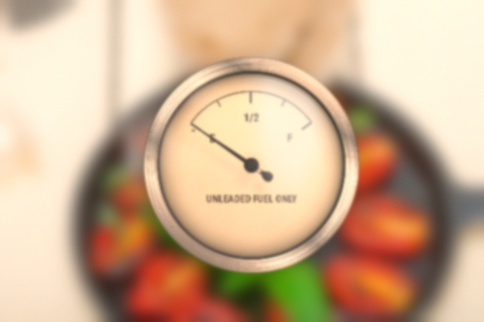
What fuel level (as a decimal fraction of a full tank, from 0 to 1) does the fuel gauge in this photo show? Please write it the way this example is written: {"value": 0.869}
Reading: {"value": 0}
